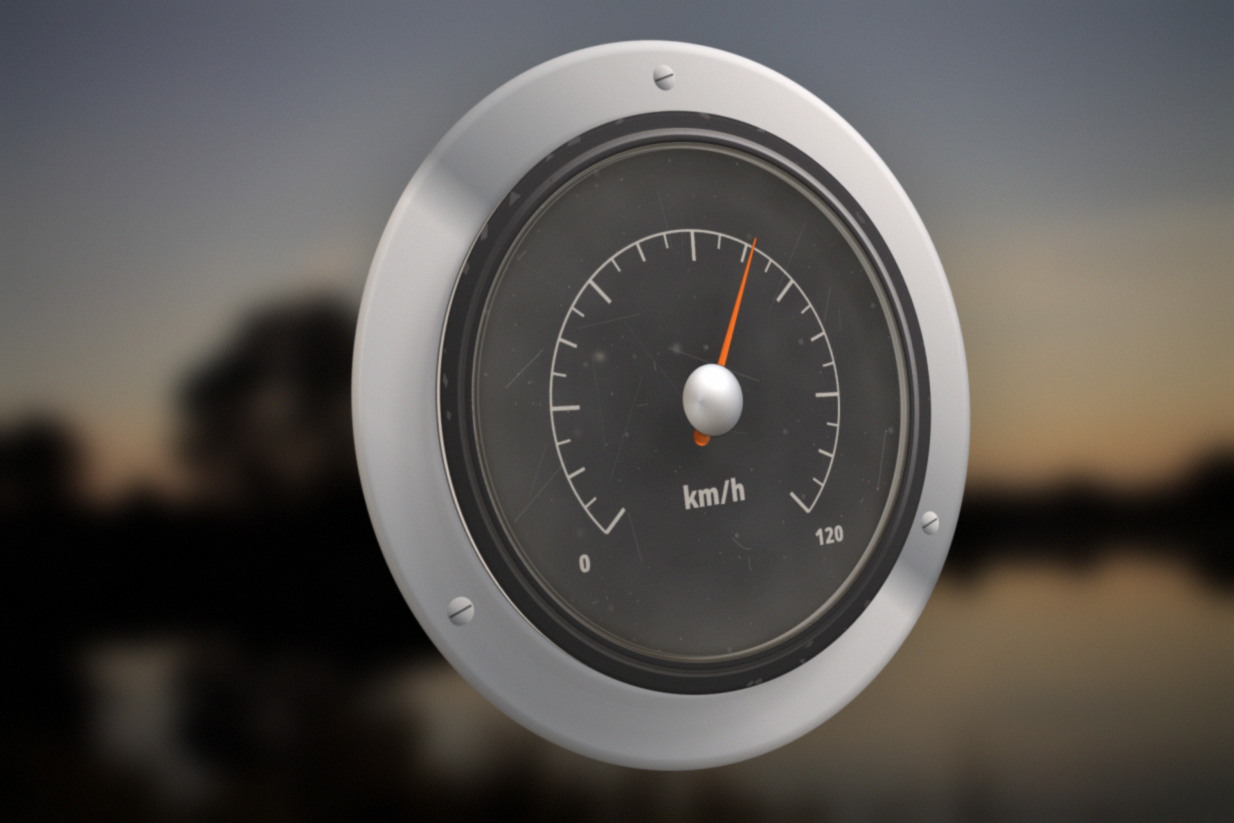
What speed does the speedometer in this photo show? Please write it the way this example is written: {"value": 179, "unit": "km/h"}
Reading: {"value": 70, "unit": "km/h"}
